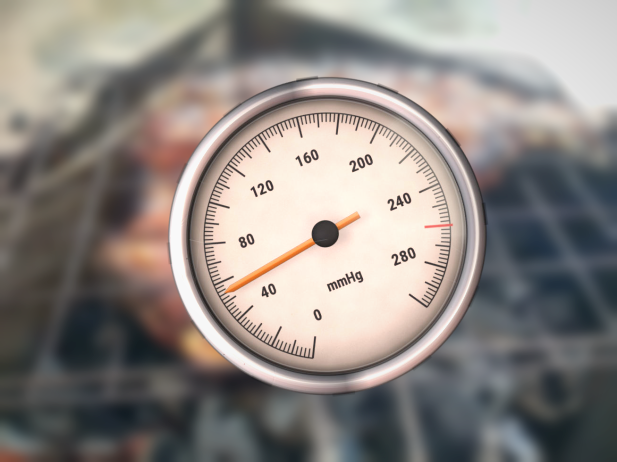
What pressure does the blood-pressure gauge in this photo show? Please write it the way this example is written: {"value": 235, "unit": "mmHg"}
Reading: {"value": 54, "unit": "mmHg"}
